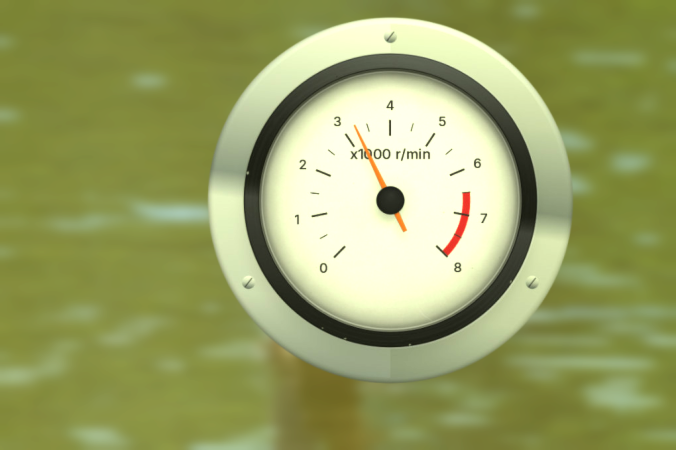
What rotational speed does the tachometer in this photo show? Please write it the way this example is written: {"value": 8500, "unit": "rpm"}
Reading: {"value": 3250, "unit": "rpm"}
